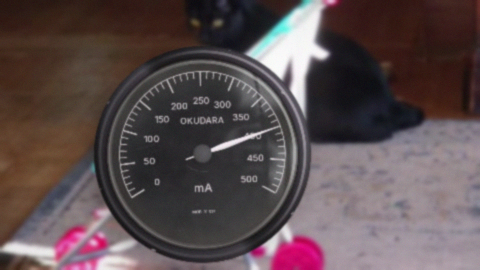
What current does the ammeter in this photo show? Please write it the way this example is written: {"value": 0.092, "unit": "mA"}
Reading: {"value": 400, "unit": "mA"}
